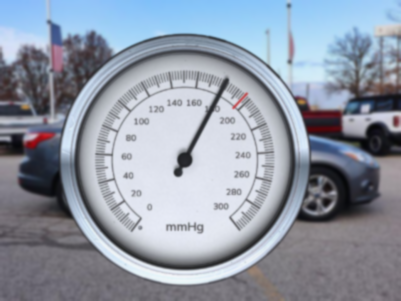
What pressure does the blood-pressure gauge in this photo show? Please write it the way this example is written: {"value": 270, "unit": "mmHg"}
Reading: {"value": 180, "unit": "mmHg"}
